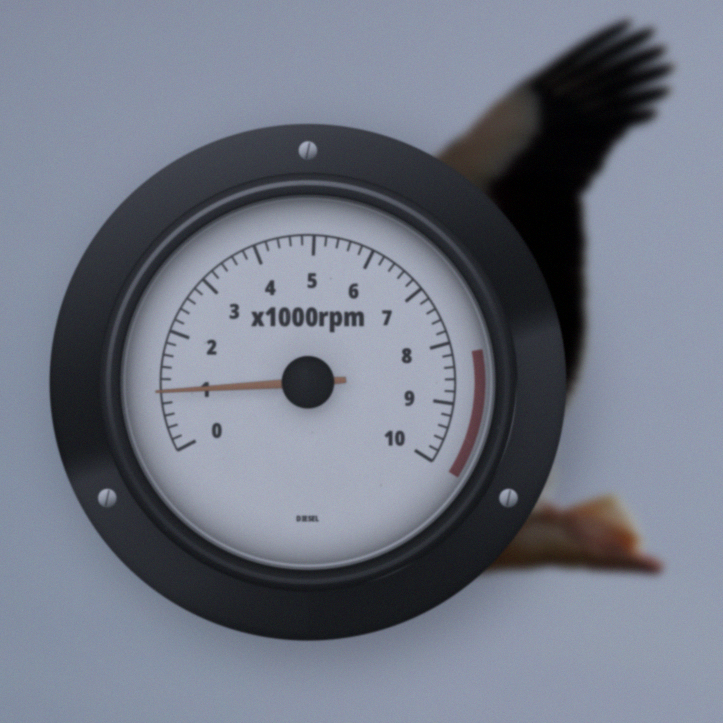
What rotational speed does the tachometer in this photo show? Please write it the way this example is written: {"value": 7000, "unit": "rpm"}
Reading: {"value": 1000, "unit": "rpm"}
